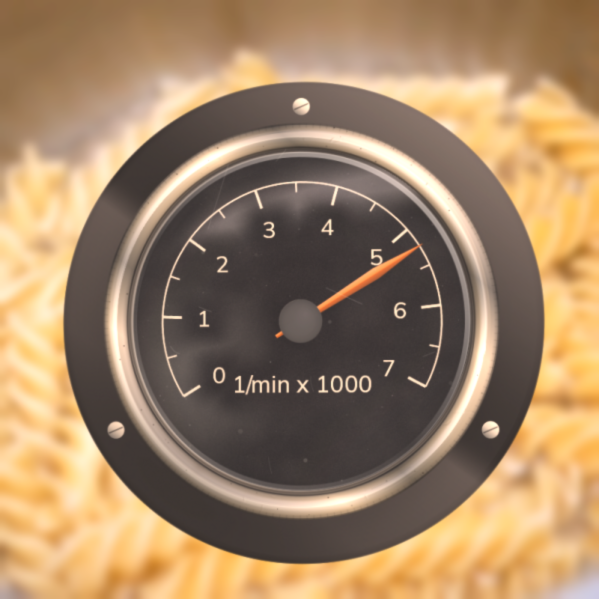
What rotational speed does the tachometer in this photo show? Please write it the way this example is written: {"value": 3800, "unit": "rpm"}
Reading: {"value": 5250, "unit": "rpm"}
